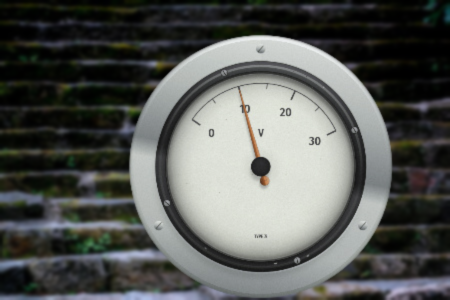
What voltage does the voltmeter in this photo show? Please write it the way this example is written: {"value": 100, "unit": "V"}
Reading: {"value": 10, "unit": "V"}
